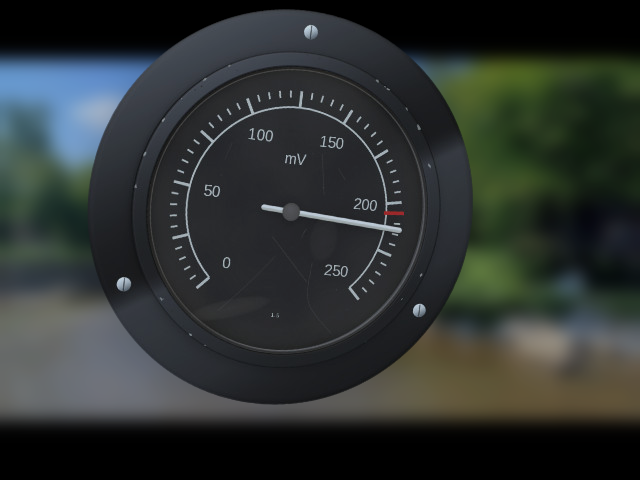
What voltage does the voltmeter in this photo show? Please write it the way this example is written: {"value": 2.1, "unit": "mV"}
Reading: {"value": 212.5, "unit": "mV"}
